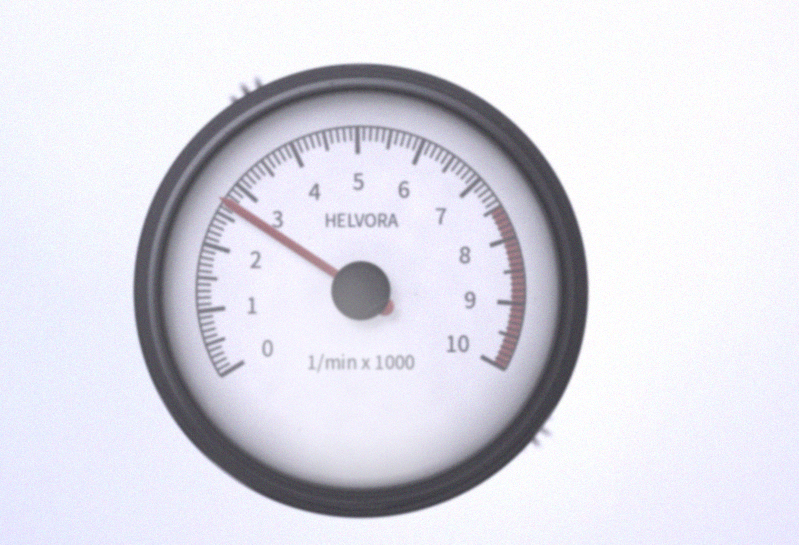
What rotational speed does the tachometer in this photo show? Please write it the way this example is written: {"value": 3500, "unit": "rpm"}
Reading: {"value": 2700, "unit": "rpm"}
